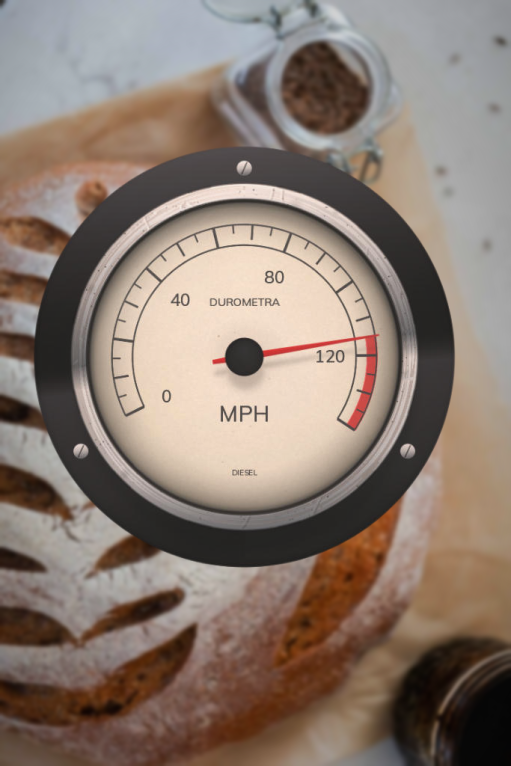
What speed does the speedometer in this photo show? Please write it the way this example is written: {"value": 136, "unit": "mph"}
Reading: {"value": 115, "unit": "mph"}
